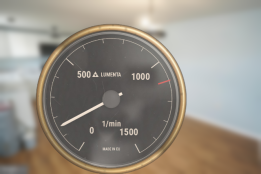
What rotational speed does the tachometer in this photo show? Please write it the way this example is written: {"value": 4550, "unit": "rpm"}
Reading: {"value": 150, "unit": "rpm"}
